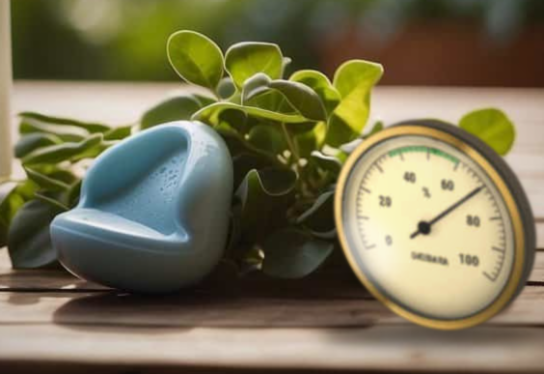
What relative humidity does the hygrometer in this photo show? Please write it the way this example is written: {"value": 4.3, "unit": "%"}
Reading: {"value": 70, "unit": "%"}
